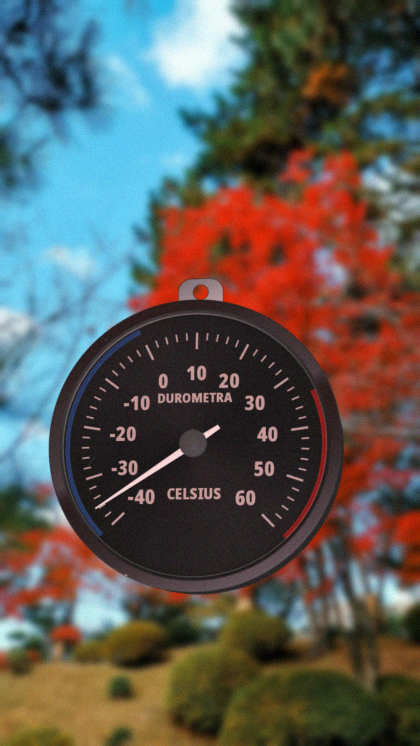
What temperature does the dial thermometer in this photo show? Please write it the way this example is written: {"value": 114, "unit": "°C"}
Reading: {"value": -36, "unit": "°C"}
